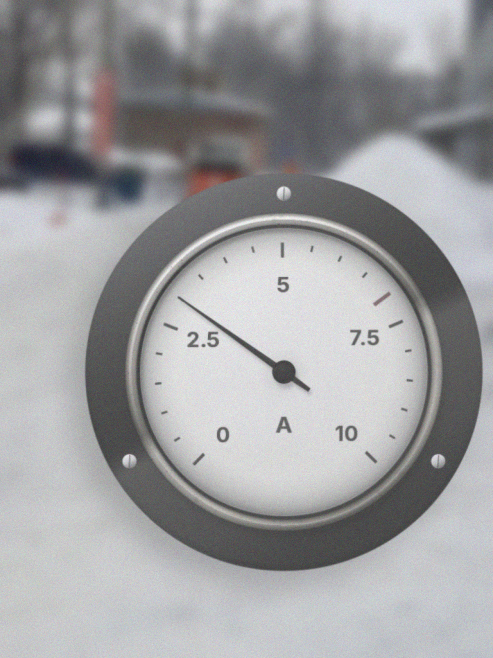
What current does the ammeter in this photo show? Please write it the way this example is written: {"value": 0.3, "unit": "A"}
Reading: {"value": 3, "unit": "A"}
